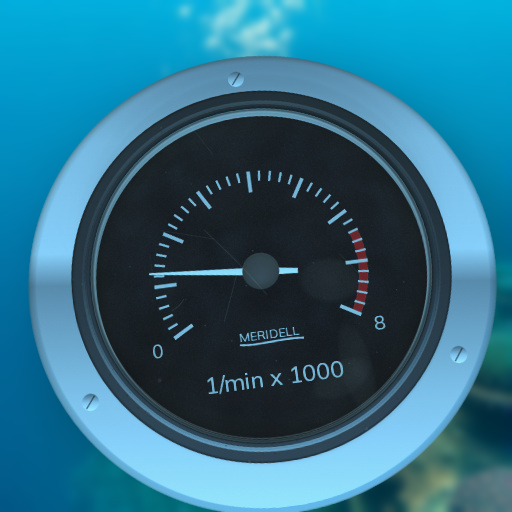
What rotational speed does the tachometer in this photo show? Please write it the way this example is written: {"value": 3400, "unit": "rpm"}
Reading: {"value": 1200, "unit": "rpm"}
